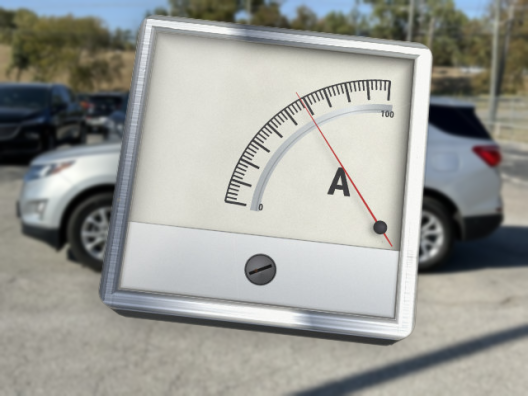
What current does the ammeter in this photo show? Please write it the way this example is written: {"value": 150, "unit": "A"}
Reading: {"value": 58, "unit": "A"}
